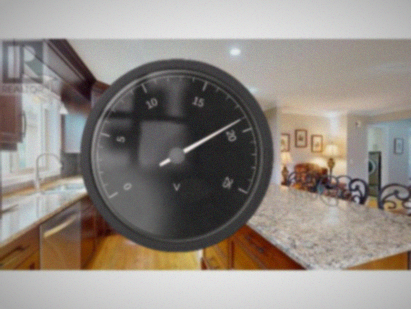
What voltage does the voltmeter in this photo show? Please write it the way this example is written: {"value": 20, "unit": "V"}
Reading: {"value": 19, "unit": "V"}
